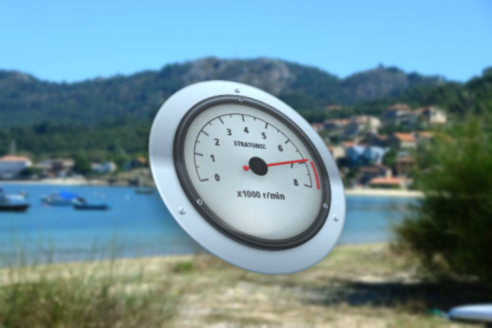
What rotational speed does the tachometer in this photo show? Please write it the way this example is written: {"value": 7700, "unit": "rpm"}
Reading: {"value": 7000, "unit": "rpm"}
